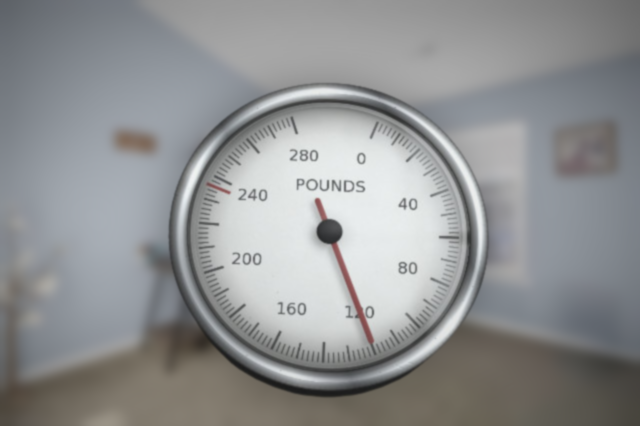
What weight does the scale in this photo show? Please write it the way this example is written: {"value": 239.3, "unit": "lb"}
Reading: {"value": 120, "unit": "lb"}
